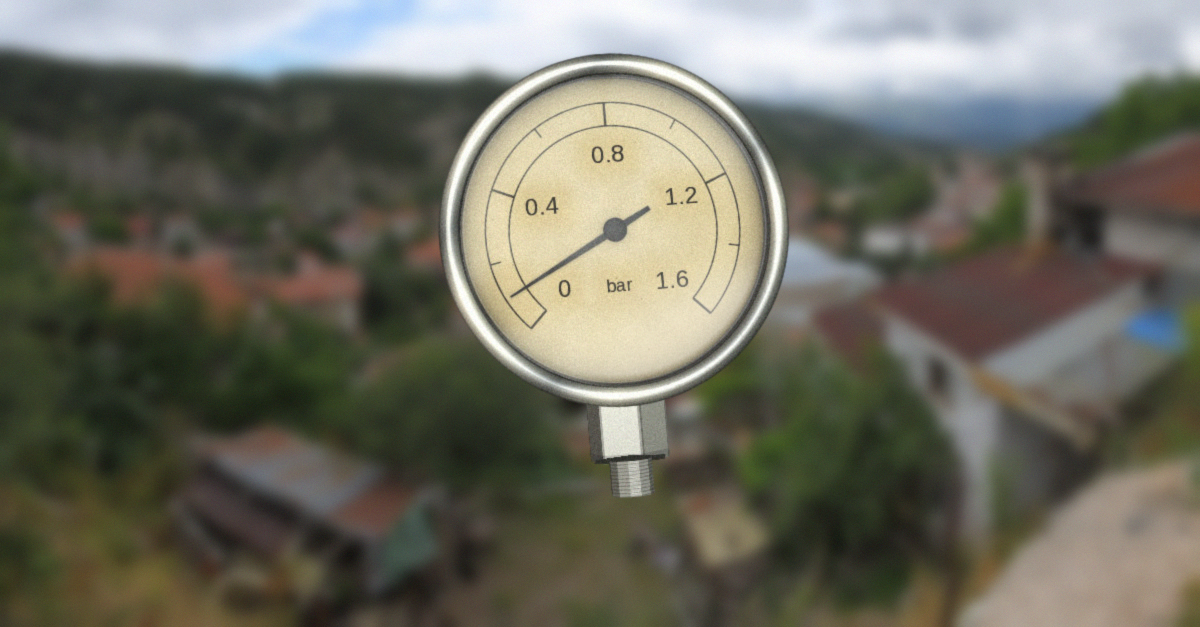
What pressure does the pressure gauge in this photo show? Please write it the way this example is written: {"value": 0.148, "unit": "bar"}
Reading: {"value": 0.1, "unit": "bar"}
